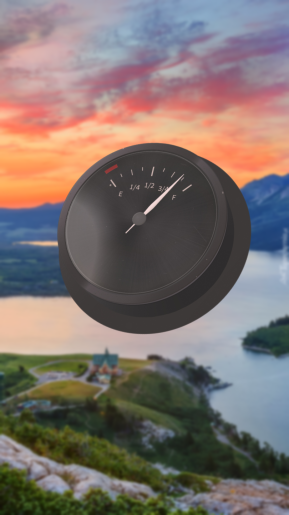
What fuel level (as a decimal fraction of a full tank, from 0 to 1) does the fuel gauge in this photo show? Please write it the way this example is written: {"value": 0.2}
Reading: {"value": 0.875}
